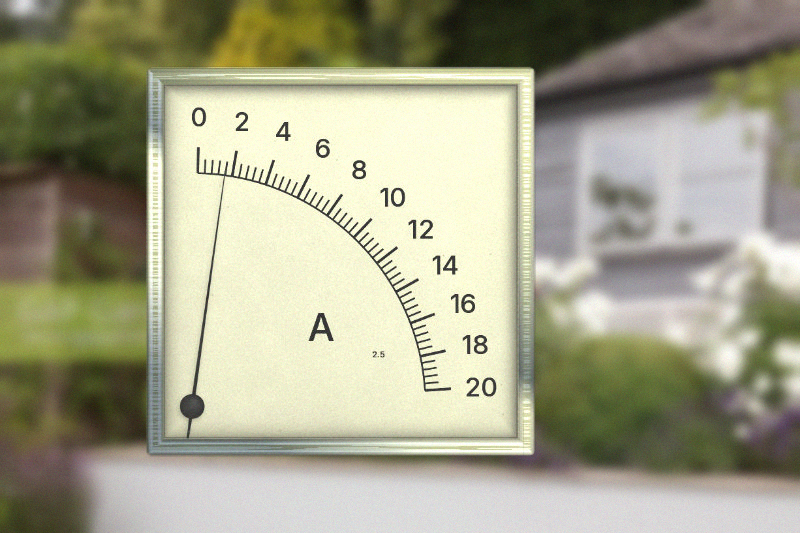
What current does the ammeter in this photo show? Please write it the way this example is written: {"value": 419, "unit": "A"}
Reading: {"value": 1.6, "unit": "A"}
